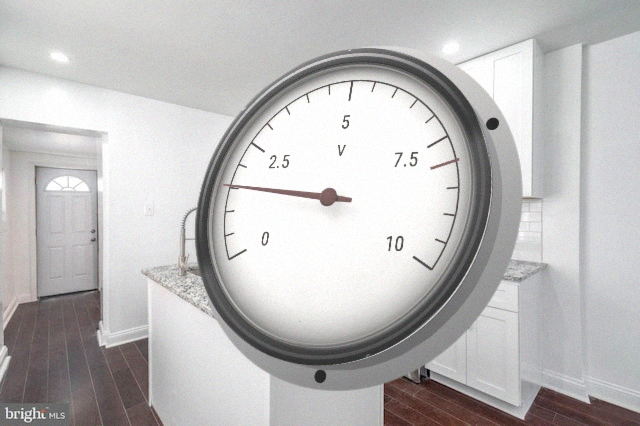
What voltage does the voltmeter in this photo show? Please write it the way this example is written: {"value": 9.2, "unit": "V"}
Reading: {"value": 1.5, "unit": "V"}
